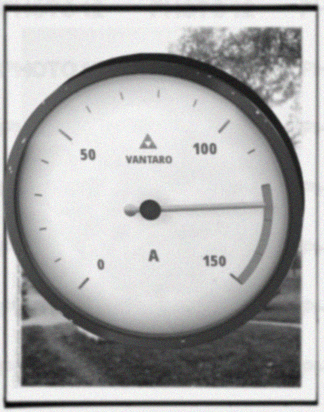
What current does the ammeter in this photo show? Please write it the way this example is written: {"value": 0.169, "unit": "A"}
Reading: {"value": 125, "unit": "A"}
